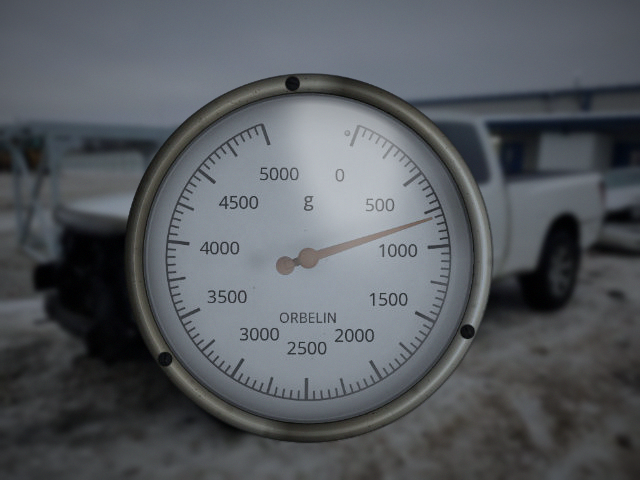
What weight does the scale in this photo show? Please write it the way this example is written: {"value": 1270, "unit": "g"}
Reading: {"value": 800, "unit": "g"}
